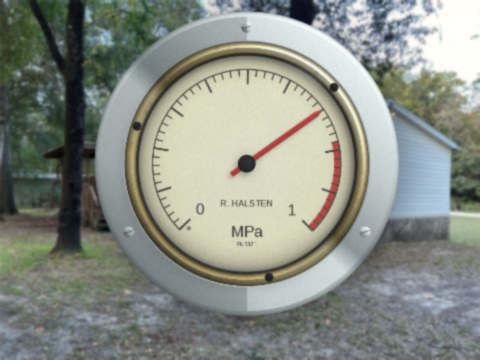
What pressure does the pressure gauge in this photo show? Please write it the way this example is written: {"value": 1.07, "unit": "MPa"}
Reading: {"value": 0.7, "unit": "MPa"}
